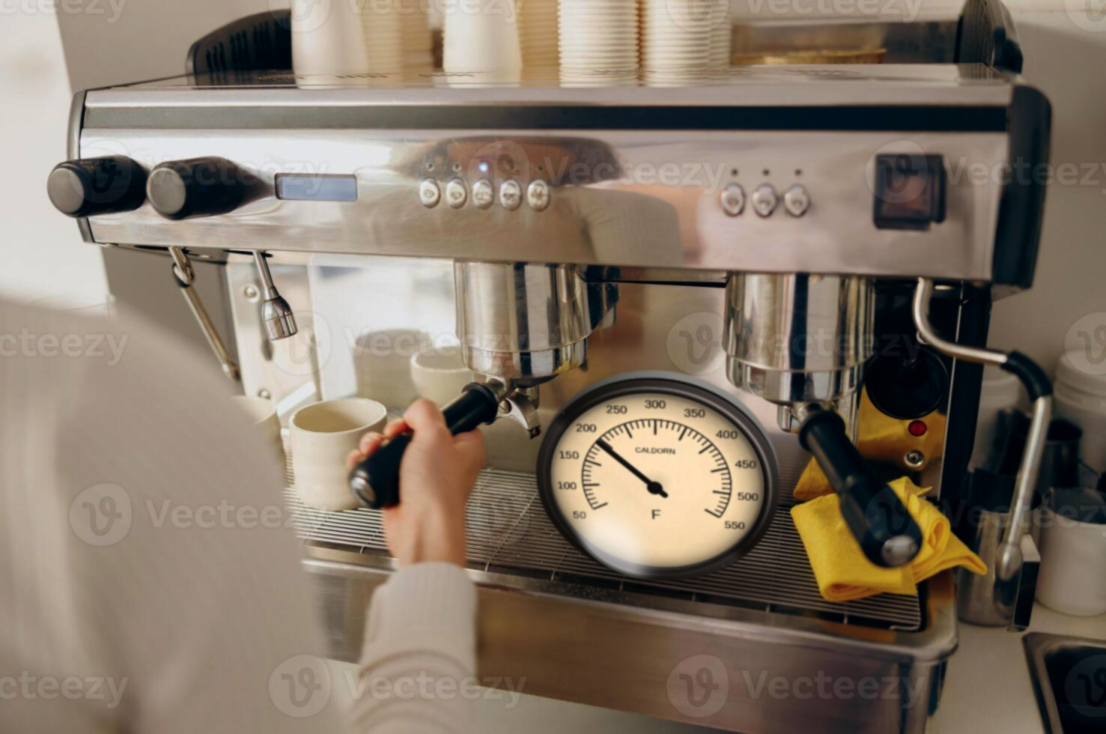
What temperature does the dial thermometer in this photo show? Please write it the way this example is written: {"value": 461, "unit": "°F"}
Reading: {"value": 200, "unit": "°F"}
